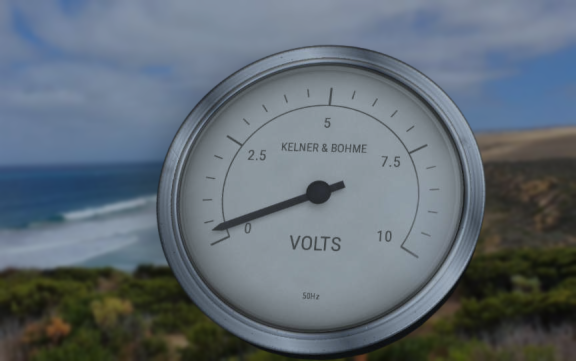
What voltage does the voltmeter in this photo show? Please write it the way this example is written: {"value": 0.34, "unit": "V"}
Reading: {"value": 0.25, "unit": "V"}
